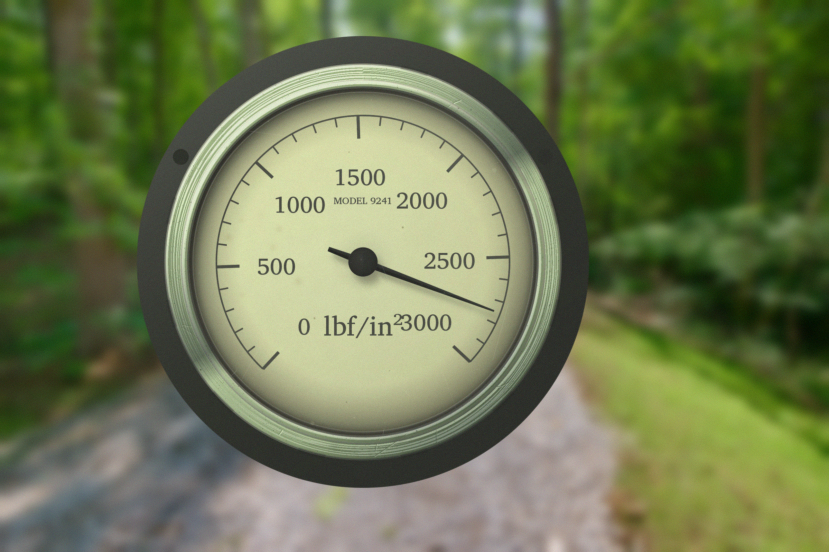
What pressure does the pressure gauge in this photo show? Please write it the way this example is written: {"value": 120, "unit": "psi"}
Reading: {"value": 2750, "unit": "psi"}
